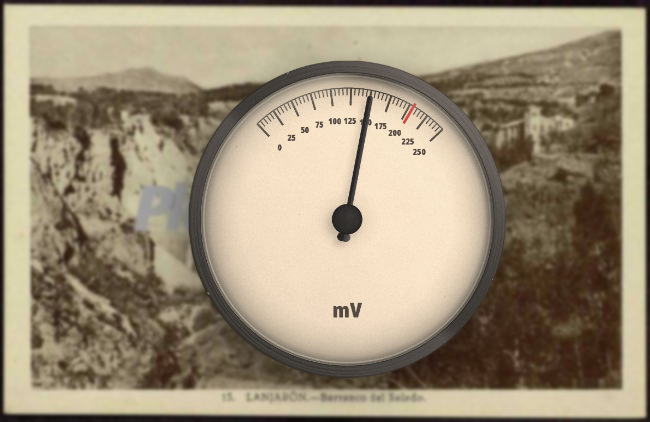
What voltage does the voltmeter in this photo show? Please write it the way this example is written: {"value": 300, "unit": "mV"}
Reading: {"value": 150, "unit": "mV"}
